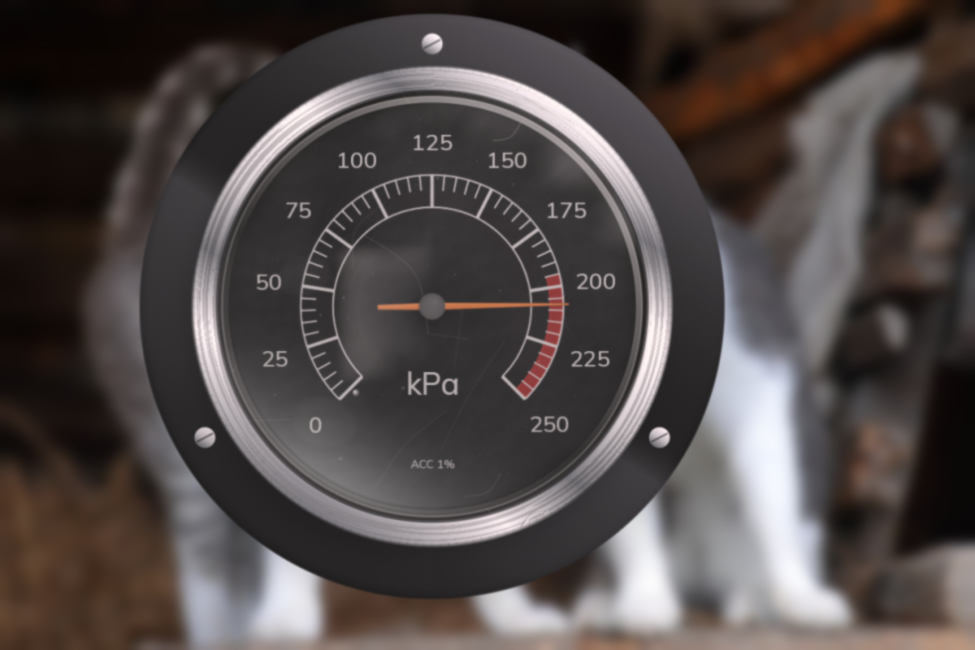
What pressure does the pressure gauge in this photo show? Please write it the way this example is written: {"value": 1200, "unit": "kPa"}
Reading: {"value": 207.5, "unit": "kPa"}
